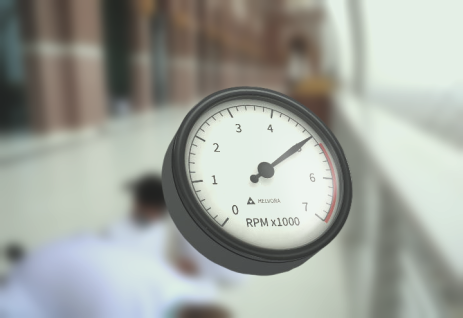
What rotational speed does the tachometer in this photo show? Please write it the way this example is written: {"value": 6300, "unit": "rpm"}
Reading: {"value": 5000, "unit": "rpm"}
